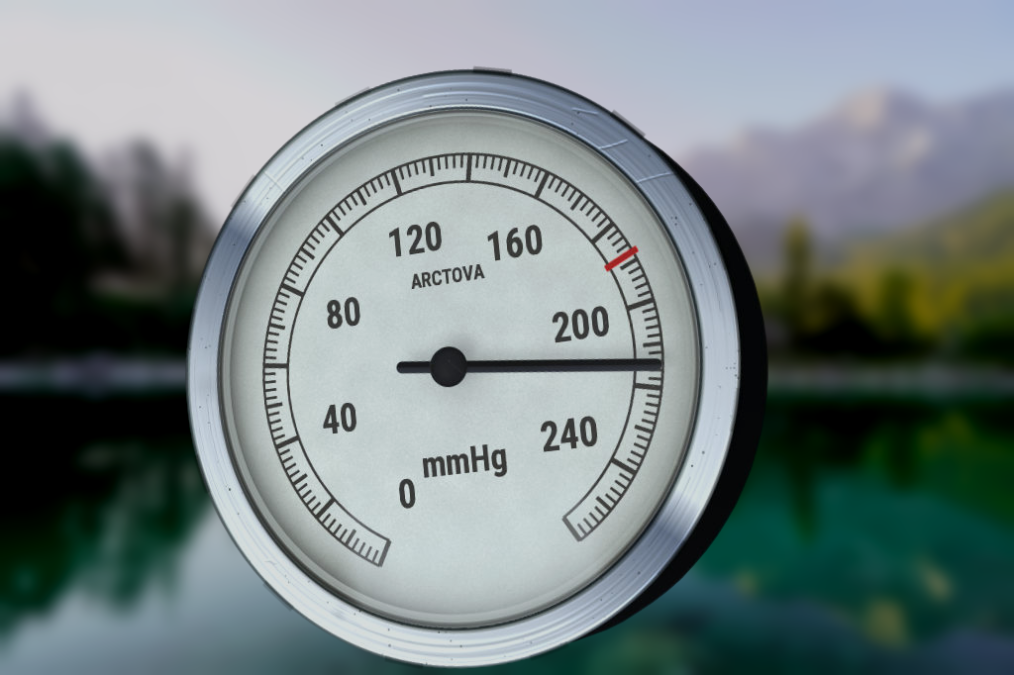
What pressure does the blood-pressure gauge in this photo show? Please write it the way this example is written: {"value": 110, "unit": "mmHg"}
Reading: {"value": 215, "unit": "mmHg"}
